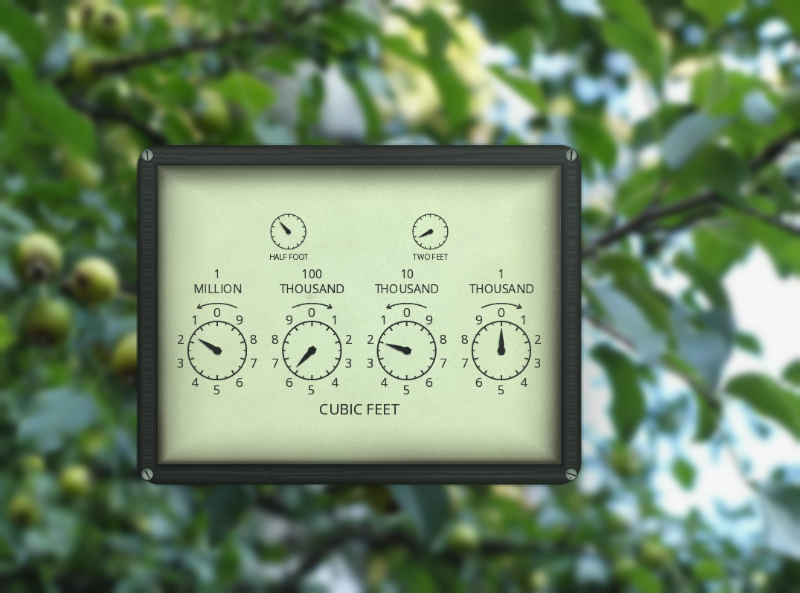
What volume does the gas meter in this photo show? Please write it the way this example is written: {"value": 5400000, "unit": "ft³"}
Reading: {"value": 162000, "unit": "ft³"}
